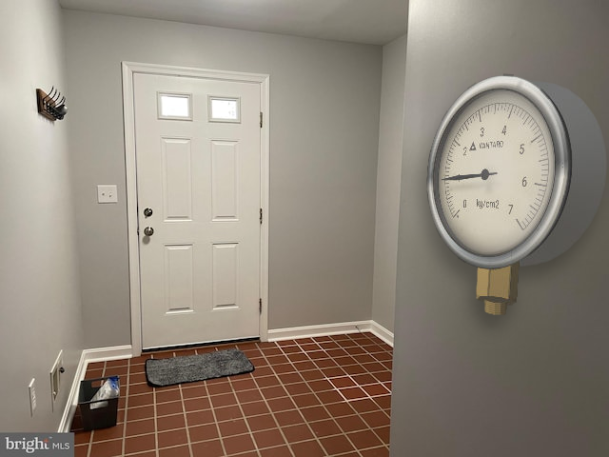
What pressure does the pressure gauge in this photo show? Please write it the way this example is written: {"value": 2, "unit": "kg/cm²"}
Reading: {"value": 1, "unit": "kg/cm²"}
